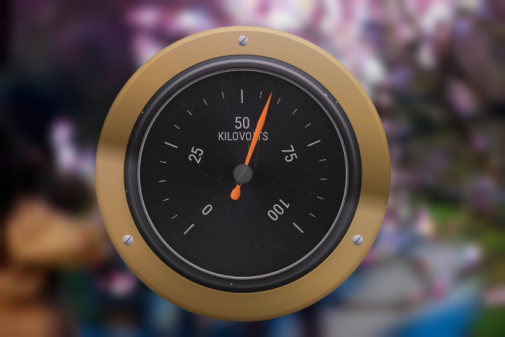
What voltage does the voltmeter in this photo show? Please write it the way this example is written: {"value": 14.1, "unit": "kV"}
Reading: {"value": 57.5, "unit": "kV"}
